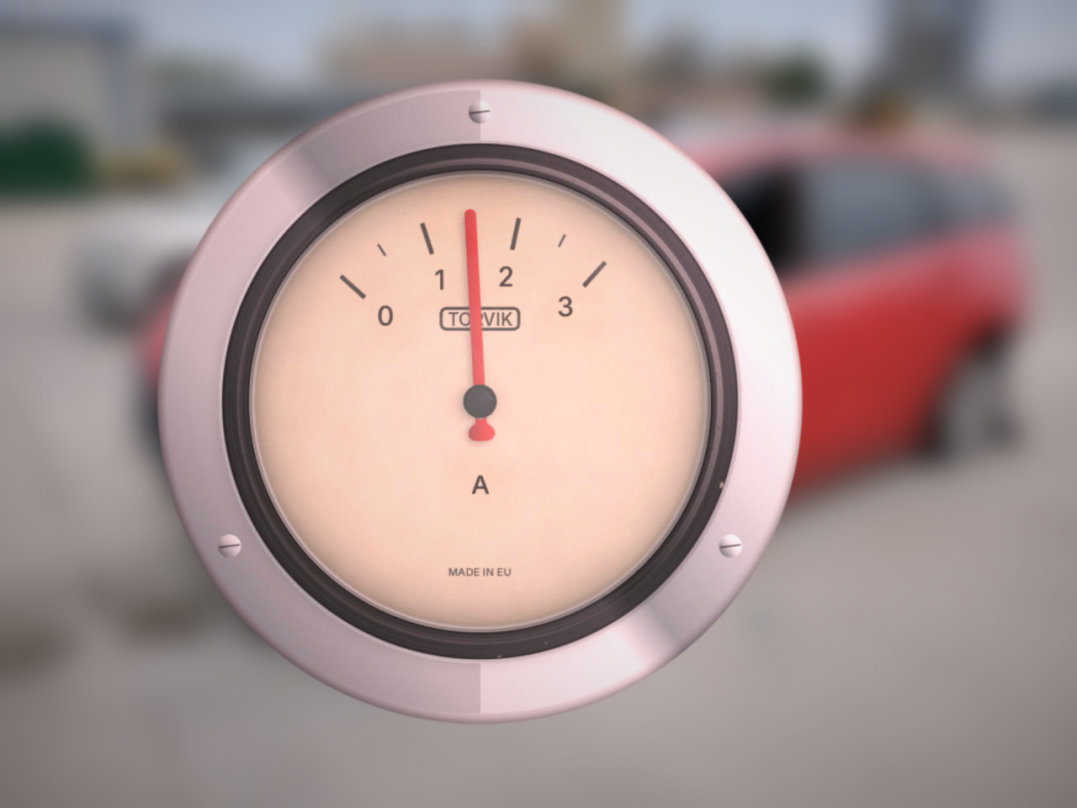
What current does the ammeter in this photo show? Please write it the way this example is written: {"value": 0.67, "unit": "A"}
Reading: {"value": 1.5, "unit": "A"}
